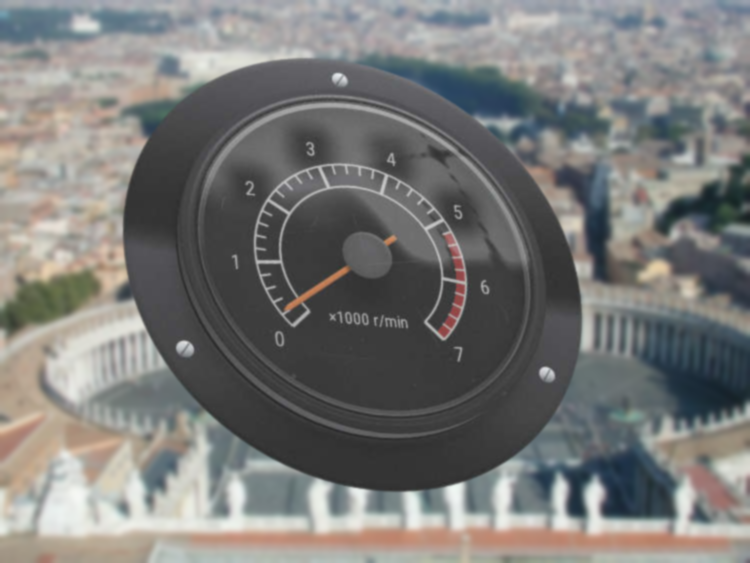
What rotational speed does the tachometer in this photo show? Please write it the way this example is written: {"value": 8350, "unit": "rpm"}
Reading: {"value": 200, "unit": "rpm"}
